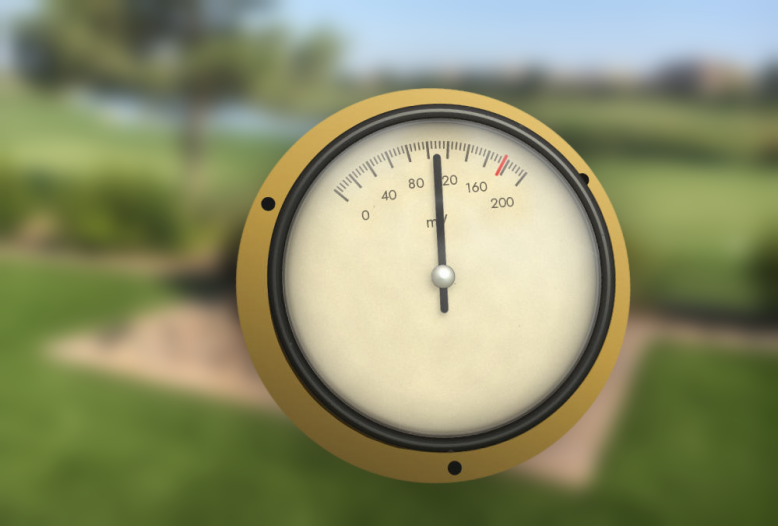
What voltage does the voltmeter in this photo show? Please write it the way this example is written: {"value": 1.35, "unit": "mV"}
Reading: {"value": 108, "unit": "mV"}
